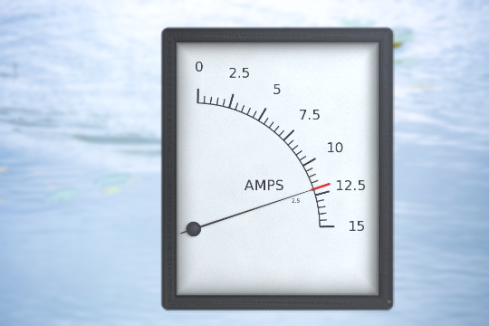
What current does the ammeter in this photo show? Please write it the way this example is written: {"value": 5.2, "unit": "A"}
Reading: {"value": 12, "unit": "A"}
